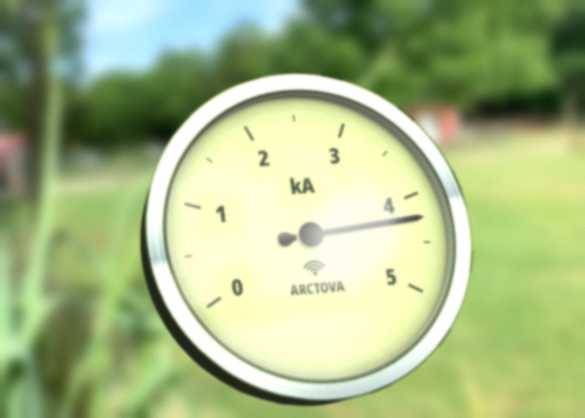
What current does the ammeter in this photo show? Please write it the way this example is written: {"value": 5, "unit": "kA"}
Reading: {"value": 4.25, "unit": "kA"}
